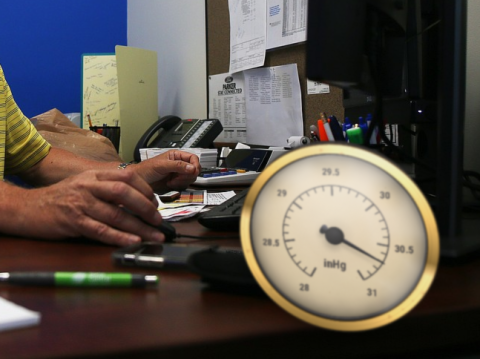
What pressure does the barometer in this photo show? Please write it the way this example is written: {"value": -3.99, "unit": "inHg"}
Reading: {"value": 30.7, "unit": "inHg"}
